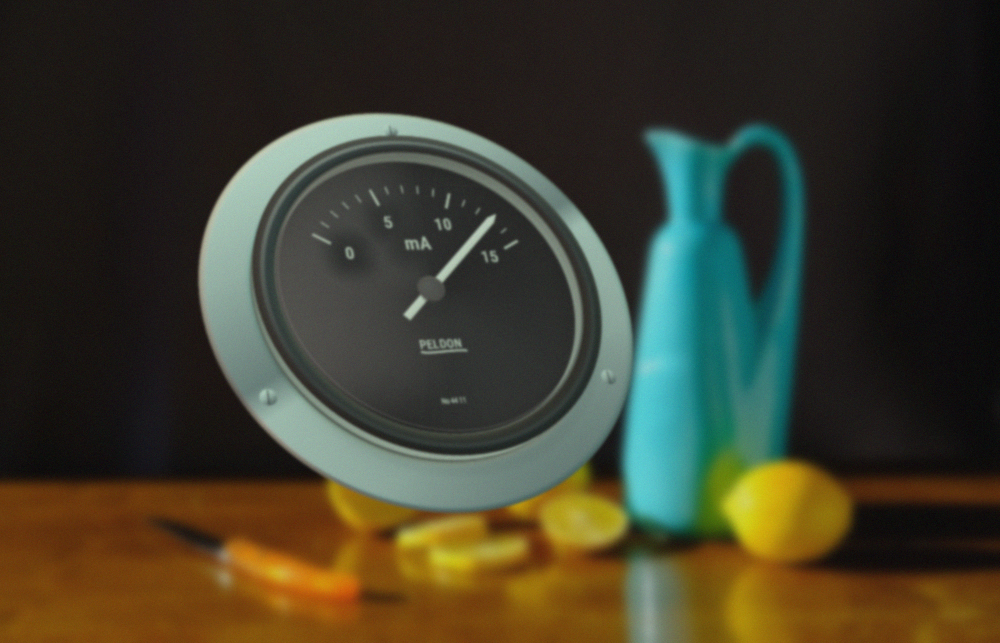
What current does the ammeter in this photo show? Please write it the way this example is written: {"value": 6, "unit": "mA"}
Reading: {"value": 13, "unit": "mA"}
